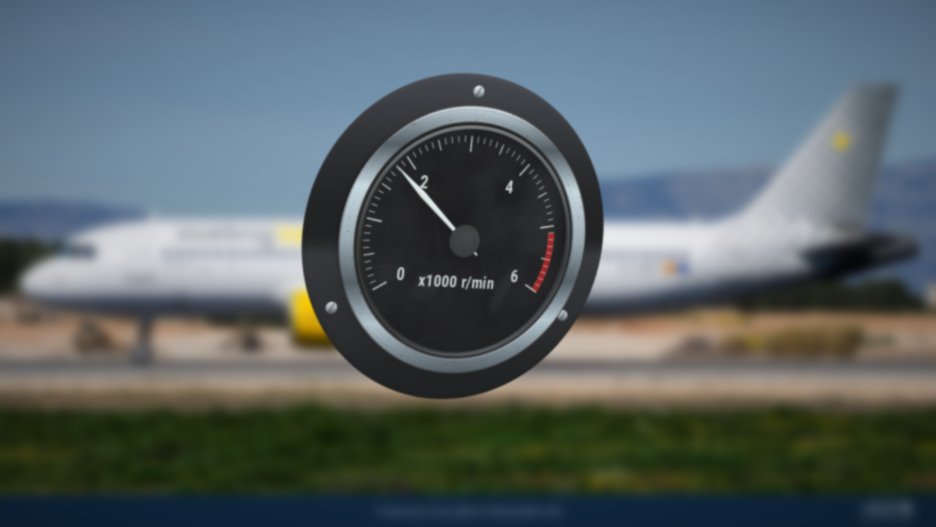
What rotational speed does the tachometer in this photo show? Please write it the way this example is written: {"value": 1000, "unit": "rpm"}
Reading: {"value": 1800, "unit": "rpm"}
